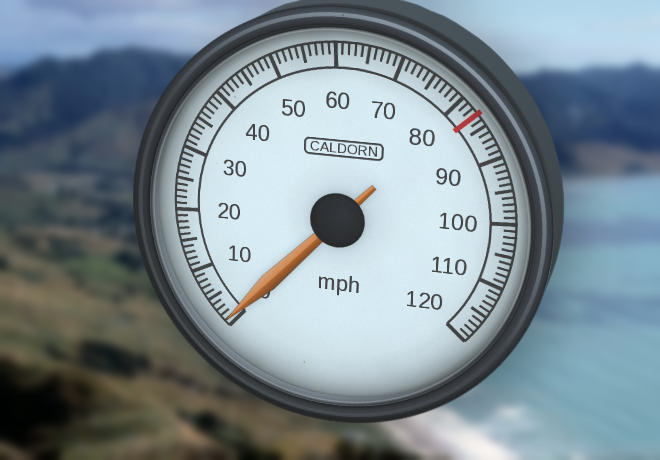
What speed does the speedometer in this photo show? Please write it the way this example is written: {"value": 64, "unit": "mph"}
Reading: {"value": 1, "unit": "mph"}
